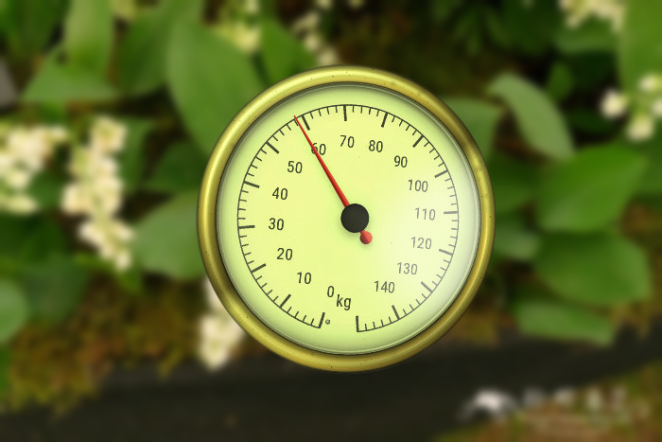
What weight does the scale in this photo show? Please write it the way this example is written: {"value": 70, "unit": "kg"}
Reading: {"value": 58, "unit": "kg"}
